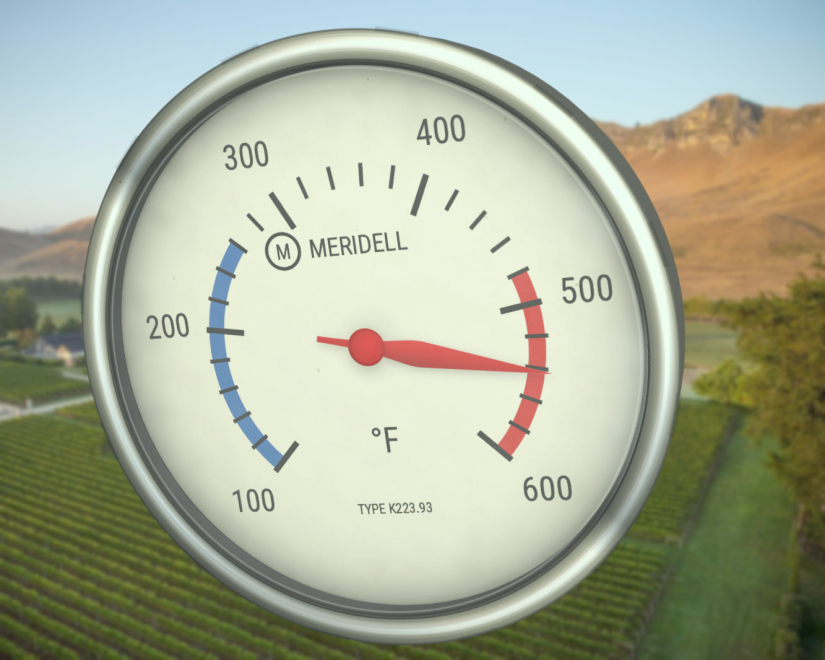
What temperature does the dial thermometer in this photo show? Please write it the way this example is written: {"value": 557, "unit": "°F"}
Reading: {"value": 540, "unit": "°F"}
